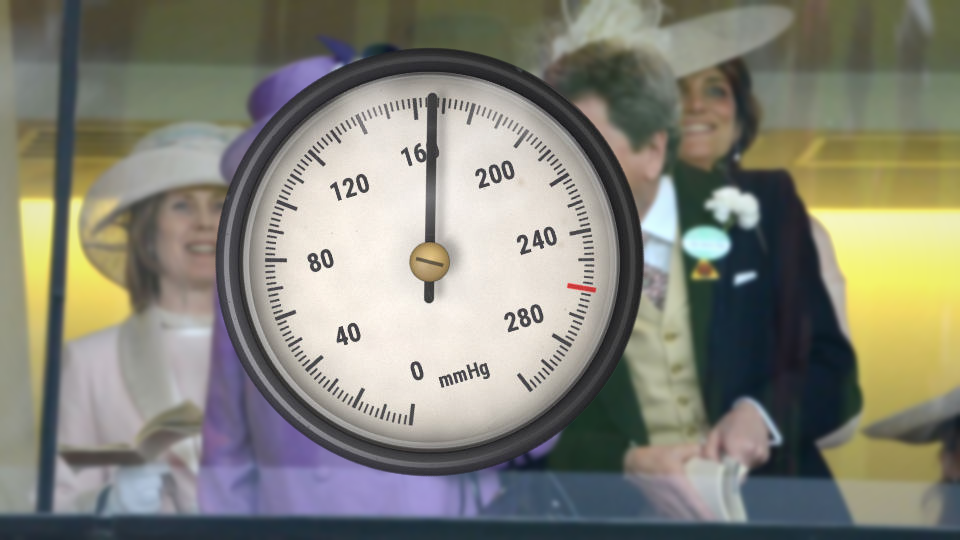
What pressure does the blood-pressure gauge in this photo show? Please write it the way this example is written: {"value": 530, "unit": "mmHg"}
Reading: {"value": 166, "unit": "mmHg"}
